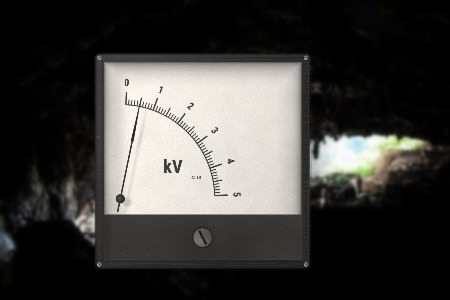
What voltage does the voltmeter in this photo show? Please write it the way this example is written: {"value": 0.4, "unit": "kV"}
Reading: {"value": 0.5, "unit": "kV"}
